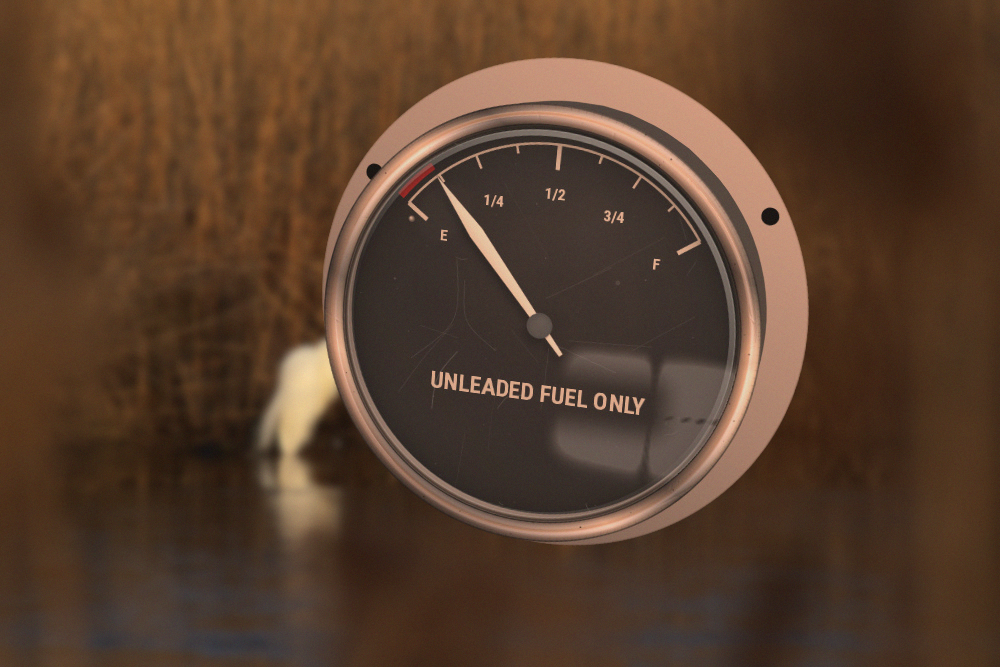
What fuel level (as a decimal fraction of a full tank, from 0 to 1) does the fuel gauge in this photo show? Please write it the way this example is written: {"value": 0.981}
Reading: {"value": 0.125}
